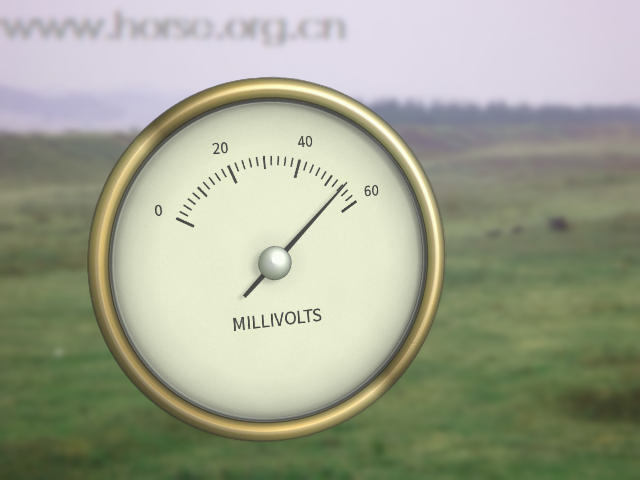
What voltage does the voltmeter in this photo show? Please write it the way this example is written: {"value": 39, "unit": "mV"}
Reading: {"value": 54, "unit": "mV"}
